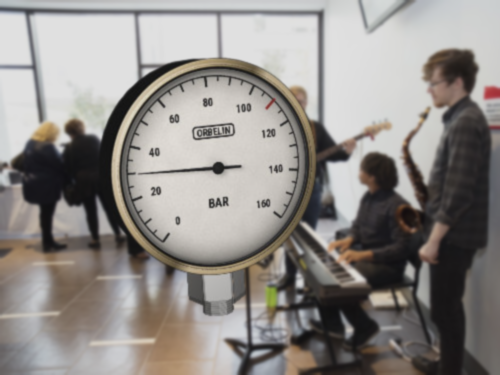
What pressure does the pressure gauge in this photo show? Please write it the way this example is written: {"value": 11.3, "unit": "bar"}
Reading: {"value": 30, "unit": "bar"}
